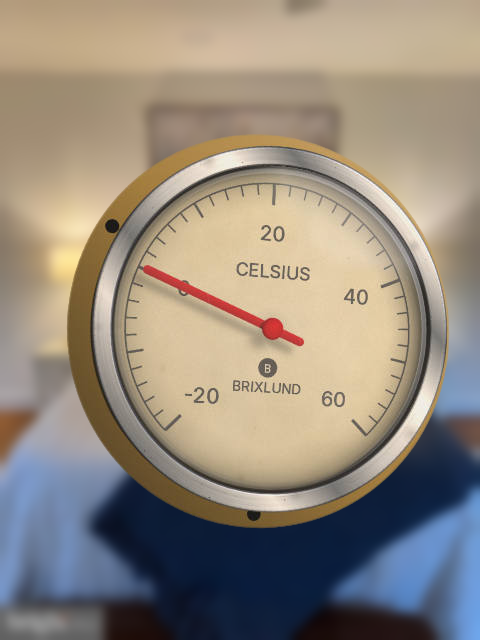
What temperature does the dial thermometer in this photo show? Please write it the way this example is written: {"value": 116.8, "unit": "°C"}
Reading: {"value": 0, "unit": "°C"}
